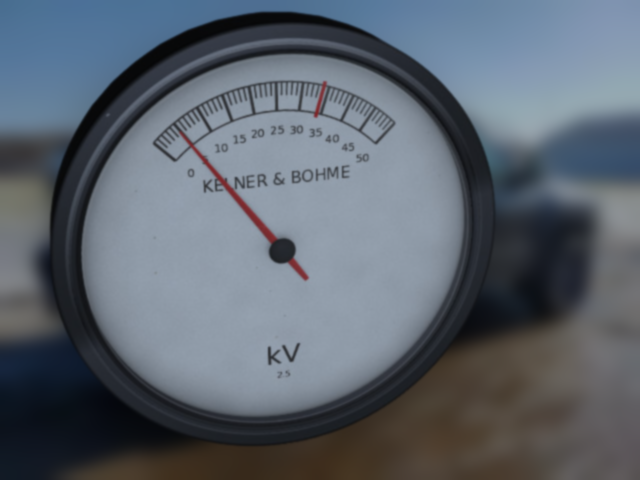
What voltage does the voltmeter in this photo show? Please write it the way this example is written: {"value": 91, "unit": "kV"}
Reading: {"value": 5, "unit": "kV"}
